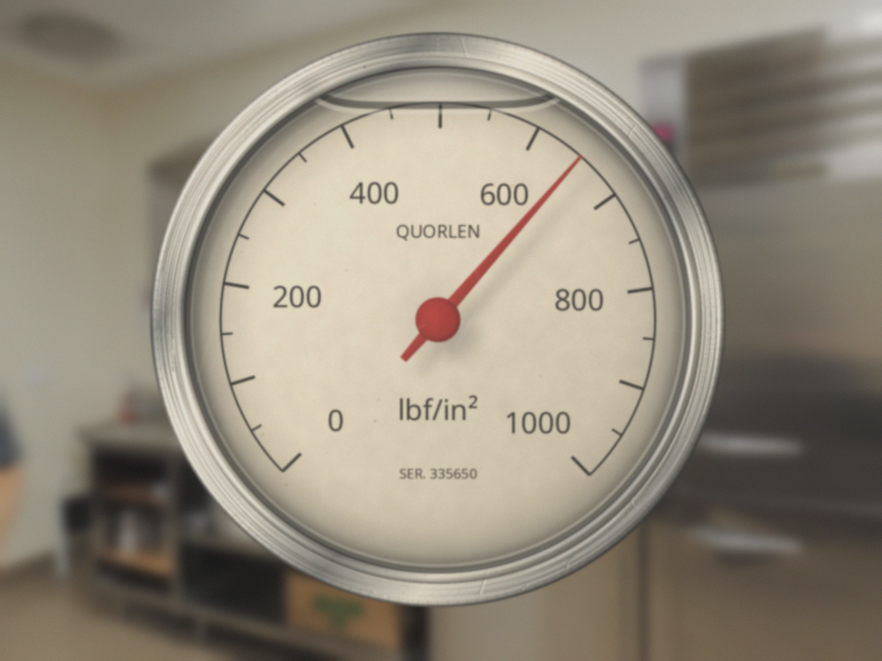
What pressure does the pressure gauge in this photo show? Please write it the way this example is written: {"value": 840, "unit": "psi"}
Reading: {"value": 650, "unit": "psi"}
